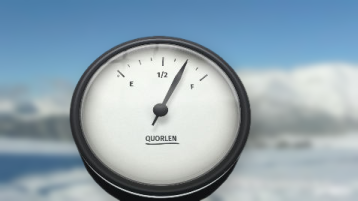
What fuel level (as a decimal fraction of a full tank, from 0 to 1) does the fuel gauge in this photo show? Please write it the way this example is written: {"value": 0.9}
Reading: {"value": 0.75}
